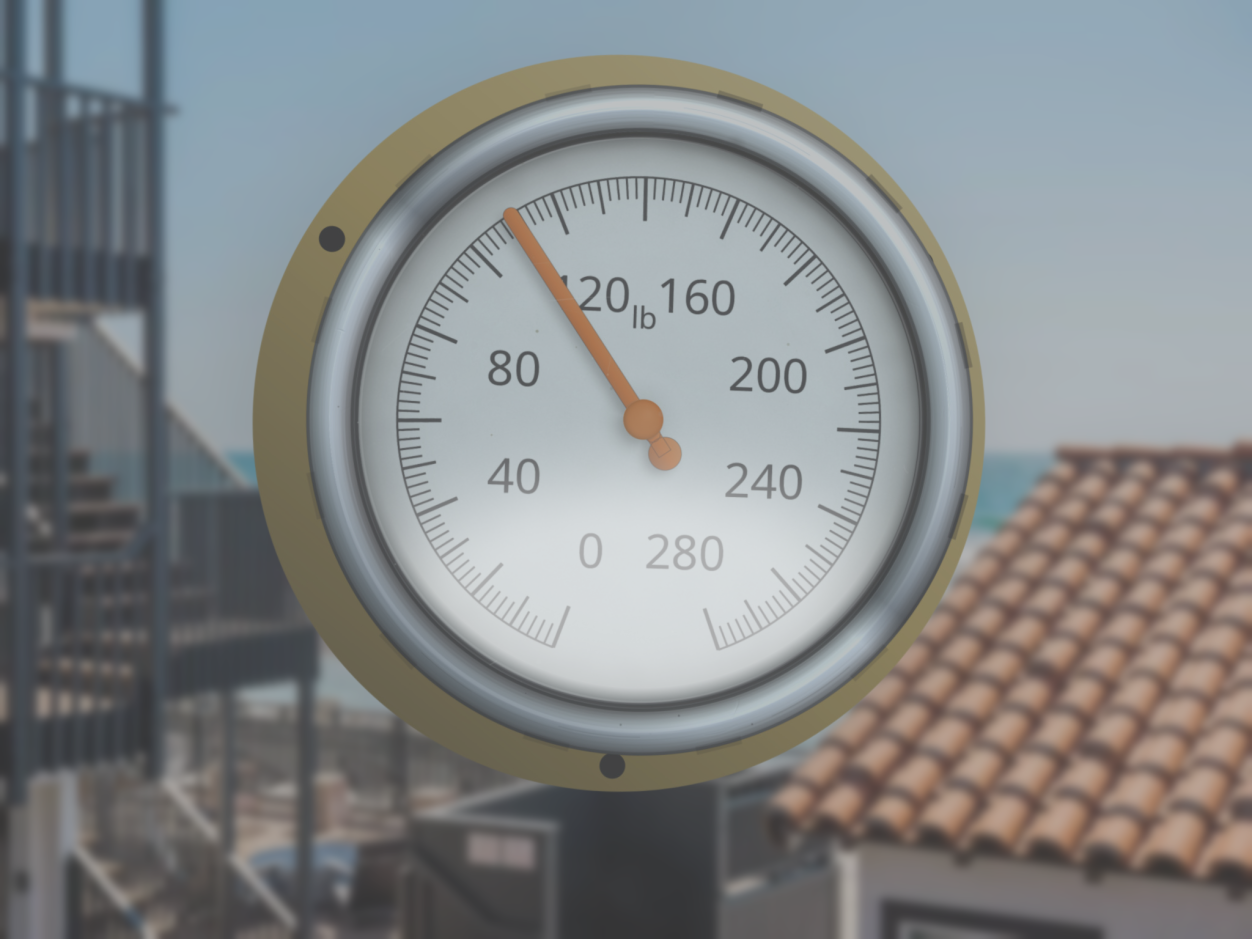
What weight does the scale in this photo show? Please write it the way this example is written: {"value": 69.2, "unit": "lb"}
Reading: {"value": 110, "unit": "lb"}
